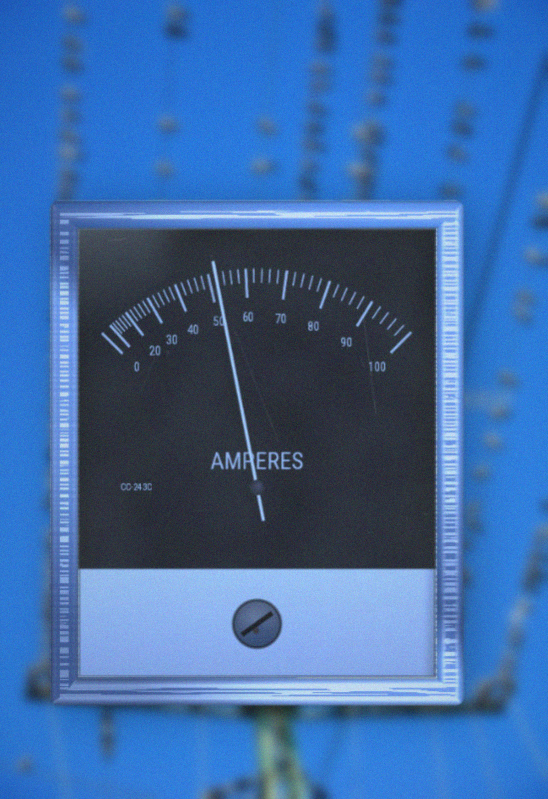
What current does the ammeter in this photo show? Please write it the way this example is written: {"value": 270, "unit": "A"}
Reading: {"value": 52, "unit": "A"}
